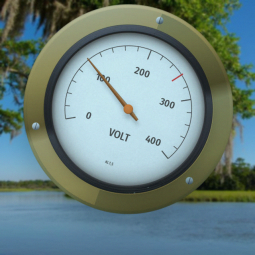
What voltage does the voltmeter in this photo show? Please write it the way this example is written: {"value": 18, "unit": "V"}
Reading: {"value": 100, "unit": "V"}
